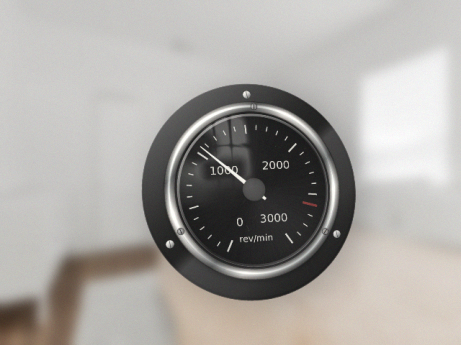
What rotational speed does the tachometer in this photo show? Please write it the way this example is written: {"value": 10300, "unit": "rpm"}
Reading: {"value": 1050, "unit": "rpm"}
